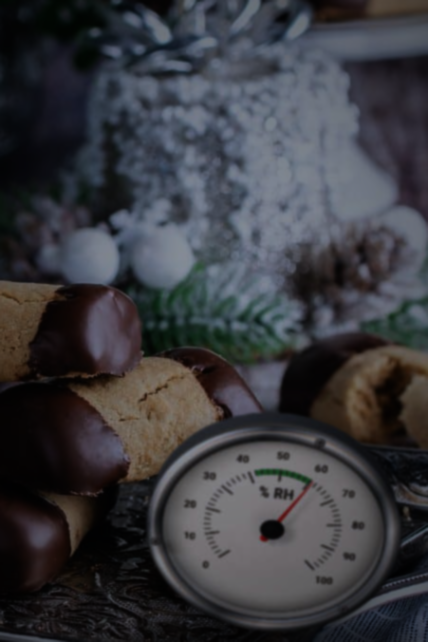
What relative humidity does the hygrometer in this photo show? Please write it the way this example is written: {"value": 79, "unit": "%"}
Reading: {"value": 60, "unit": "%"}
